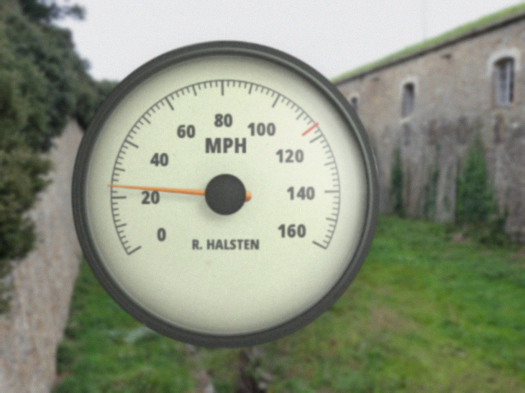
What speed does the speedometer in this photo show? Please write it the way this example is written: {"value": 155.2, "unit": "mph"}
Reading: {"value": 24, "unit": "mph"}
